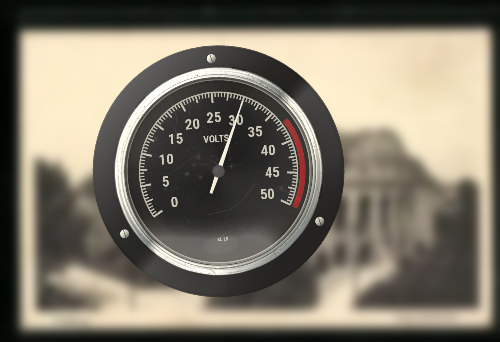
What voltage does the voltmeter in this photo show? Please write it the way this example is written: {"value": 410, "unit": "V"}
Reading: {"value": 30, "unit": "V"}
